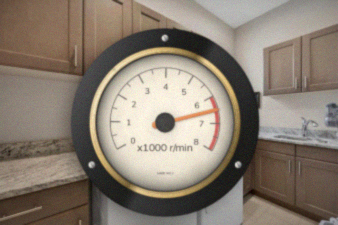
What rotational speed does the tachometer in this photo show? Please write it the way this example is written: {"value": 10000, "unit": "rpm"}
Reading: {"value": 6500, "unit": "rpm"}
